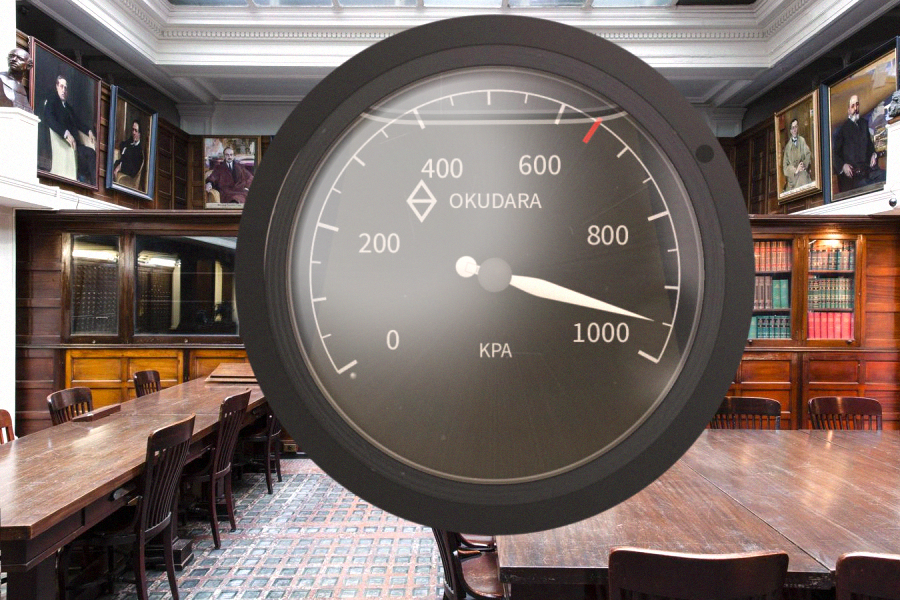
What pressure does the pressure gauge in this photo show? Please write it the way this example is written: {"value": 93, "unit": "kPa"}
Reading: {"value": 950, "unit": "kPa"}
